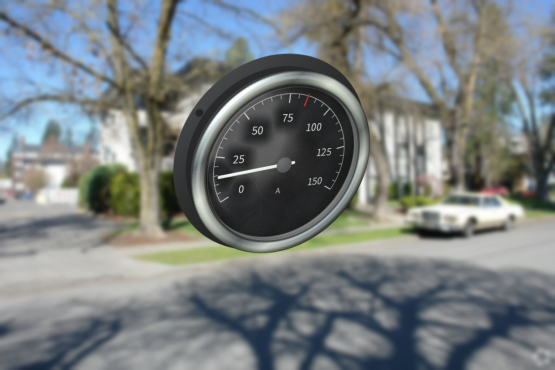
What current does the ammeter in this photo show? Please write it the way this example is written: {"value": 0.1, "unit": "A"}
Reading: {"value": 15, "unit": "A"}
